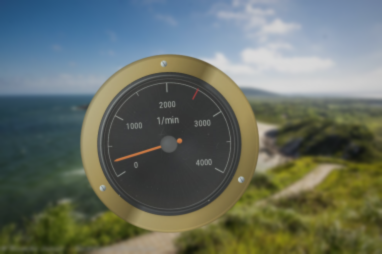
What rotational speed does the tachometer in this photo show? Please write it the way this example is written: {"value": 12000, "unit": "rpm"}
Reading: {"value": 250, "unit": "rpm"}
